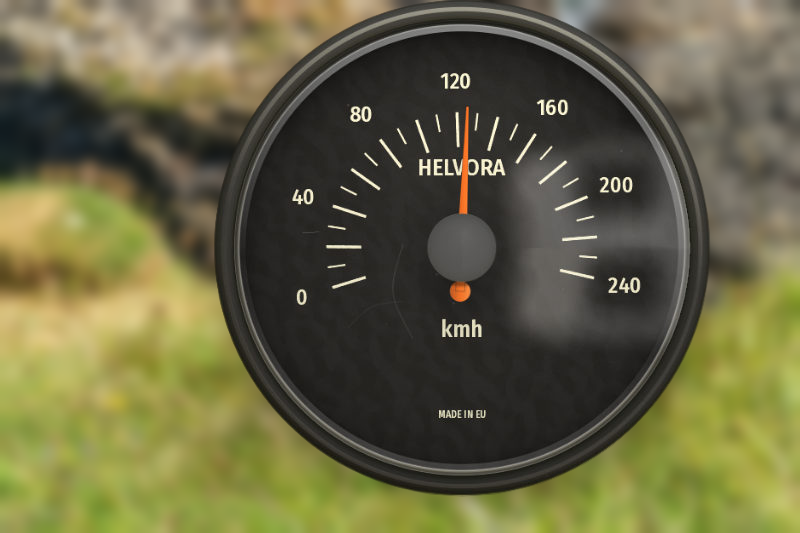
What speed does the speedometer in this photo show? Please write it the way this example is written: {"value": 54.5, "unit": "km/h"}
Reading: {"value": 125, "unit": "km/h"}
